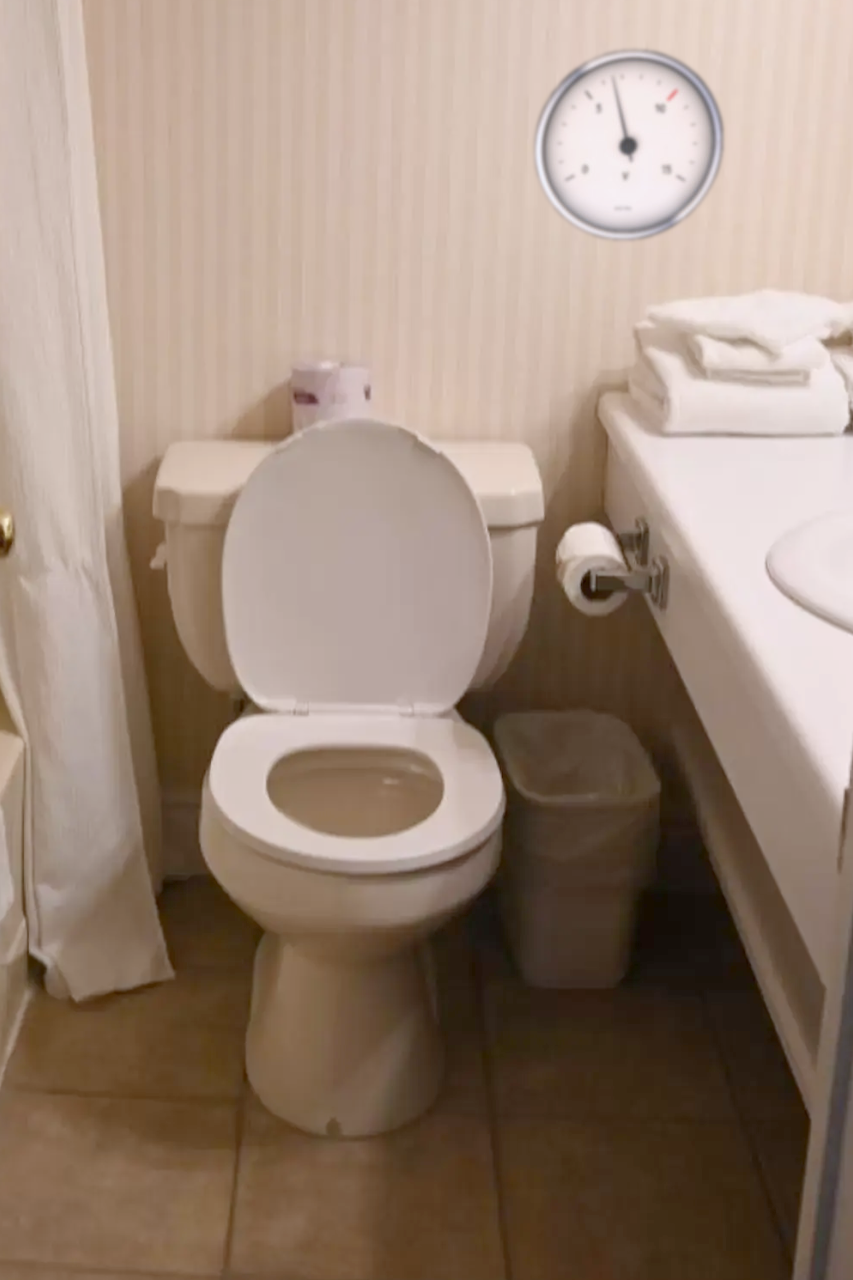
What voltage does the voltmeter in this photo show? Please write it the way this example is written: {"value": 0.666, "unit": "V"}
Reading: {"value": 6.5, "unit": "V"}
